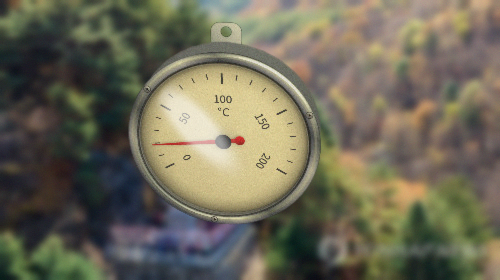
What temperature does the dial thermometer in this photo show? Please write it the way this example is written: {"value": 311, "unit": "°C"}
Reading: {"value": 20, "unit": "°C"}
